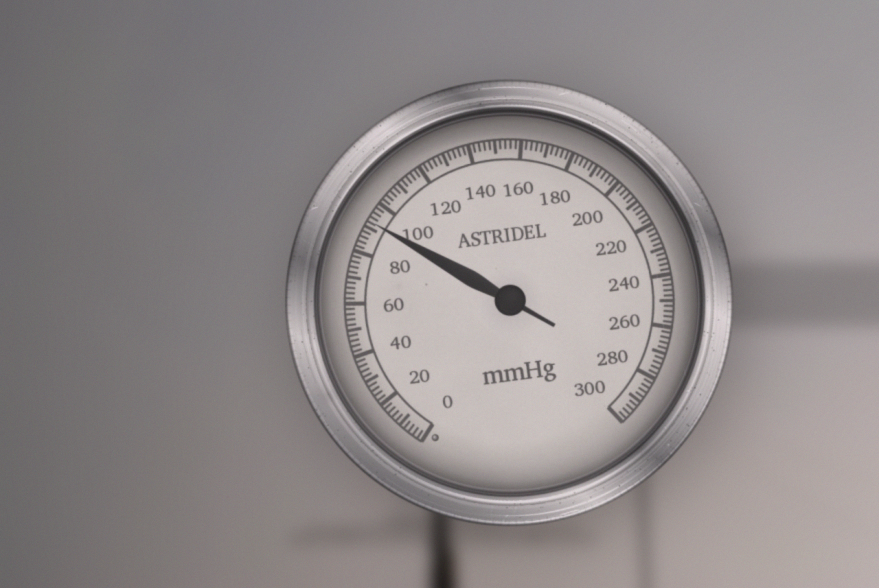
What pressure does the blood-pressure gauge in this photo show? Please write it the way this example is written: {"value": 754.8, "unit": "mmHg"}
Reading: {"value": 92, "unit": "mmHg"}
